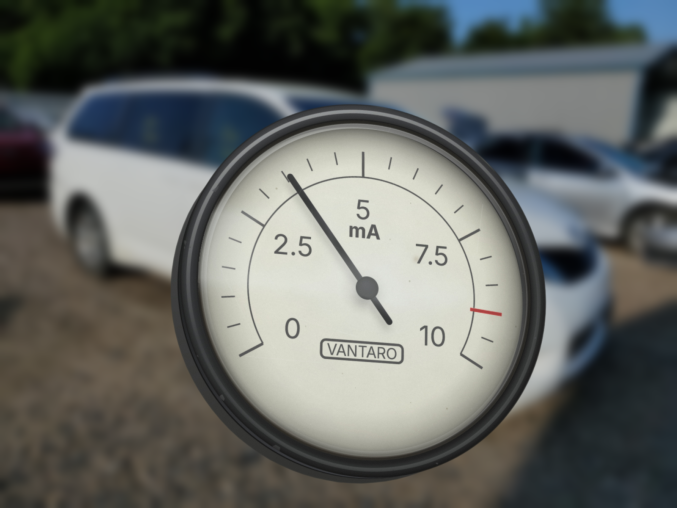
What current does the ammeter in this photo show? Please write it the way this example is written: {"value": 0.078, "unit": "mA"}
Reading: {"value": 3.5, "unit": "mA"}
